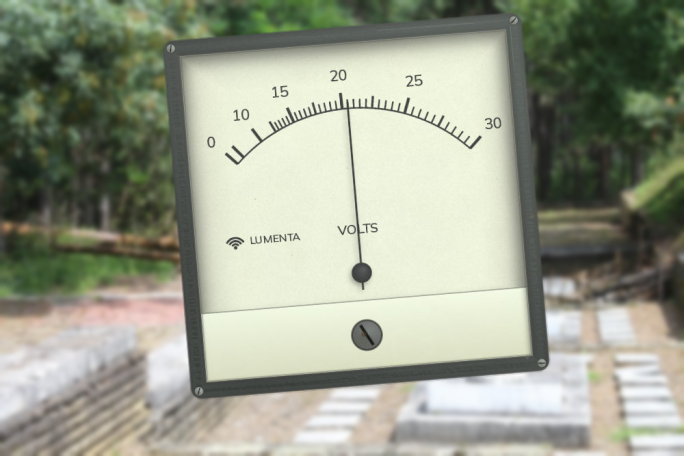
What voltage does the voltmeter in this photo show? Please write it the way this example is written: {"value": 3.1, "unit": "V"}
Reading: {"value": 20.5, "unit": "V"}
